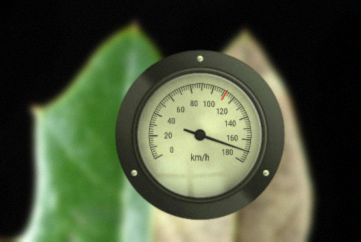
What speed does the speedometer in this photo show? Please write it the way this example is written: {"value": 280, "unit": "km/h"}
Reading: {"value": 170, "unit": "km/h"}
